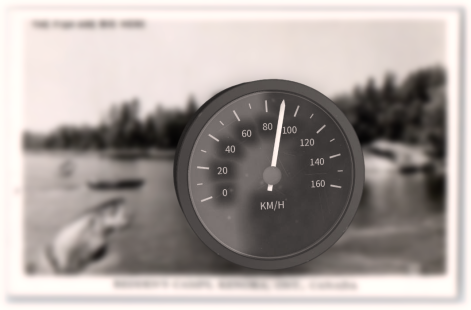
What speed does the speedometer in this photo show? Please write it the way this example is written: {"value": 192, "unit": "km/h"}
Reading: {"value": 90, "unit": "km/h"}
